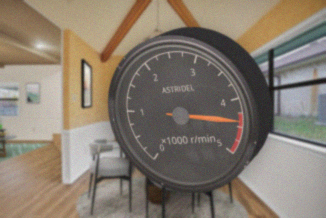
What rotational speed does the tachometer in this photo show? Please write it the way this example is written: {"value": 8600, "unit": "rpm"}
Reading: {"value": 4375, "unit": "rpm"}
